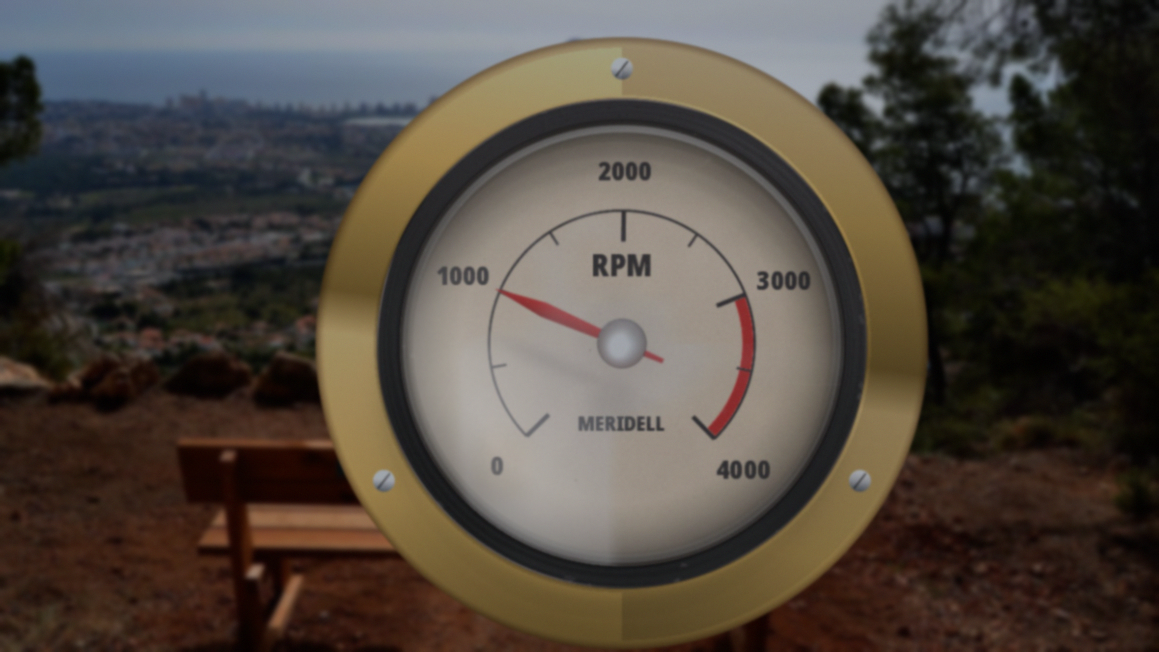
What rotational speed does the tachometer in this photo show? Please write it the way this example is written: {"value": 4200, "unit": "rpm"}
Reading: {"value": 1000, "unit": "rpm"}
